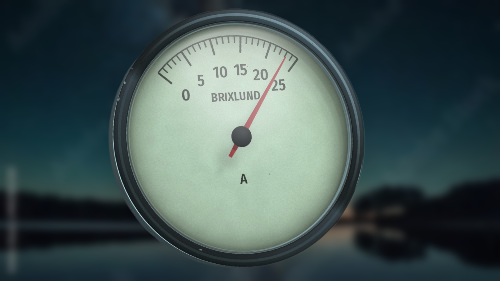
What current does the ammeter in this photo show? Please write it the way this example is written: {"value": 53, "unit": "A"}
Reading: {"value": 23, "unit": "A"}
